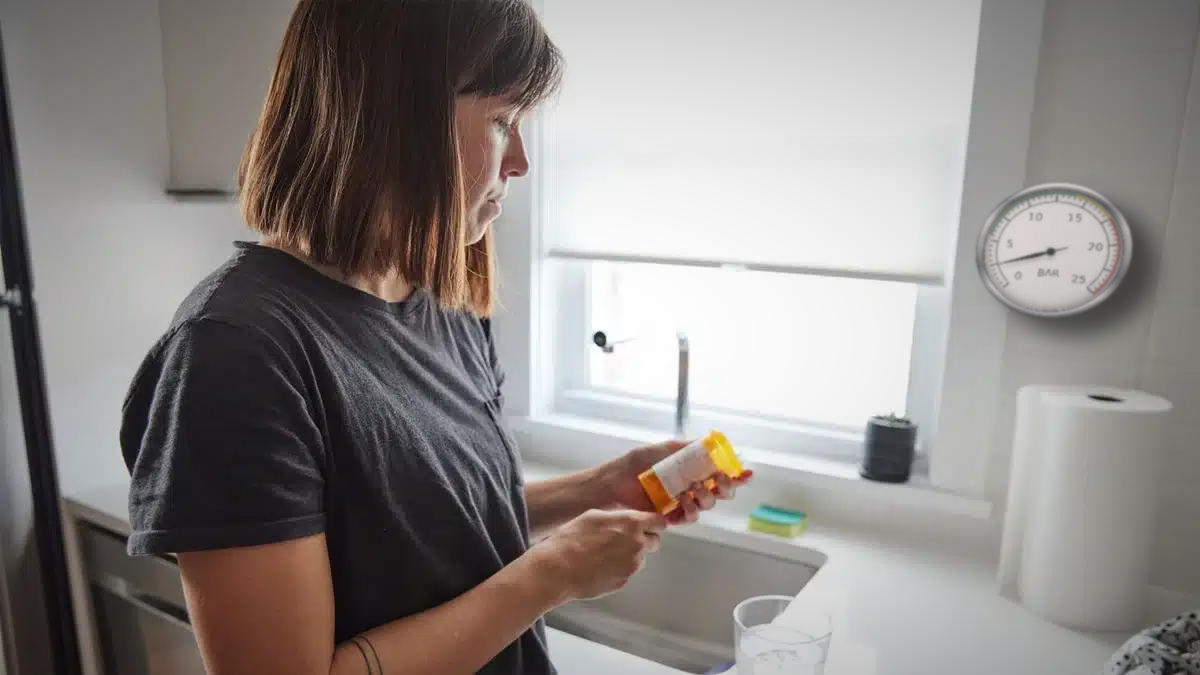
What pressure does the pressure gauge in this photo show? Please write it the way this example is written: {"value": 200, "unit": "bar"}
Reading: {"value": 2.5, "unit": "bar"}
